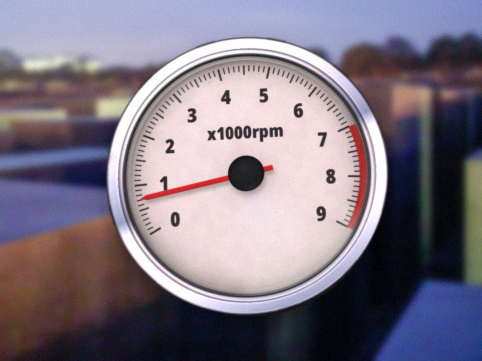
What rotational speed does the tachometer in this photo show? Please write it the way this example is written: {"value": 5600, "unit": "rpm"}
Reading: {"value": 700, "unit": "rpm"}
